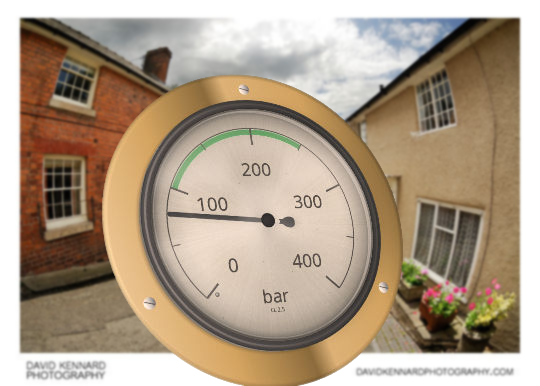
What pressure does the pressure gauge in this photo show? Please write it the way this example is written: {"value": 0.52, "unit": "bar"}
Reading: {"value": 75, "unit": "bar"}
